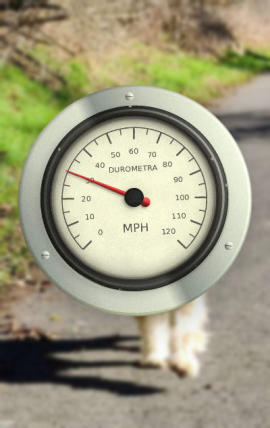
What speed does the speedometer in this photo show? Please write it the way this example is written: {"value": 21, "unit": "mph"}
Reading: {"value": 30, "unit": "mph"}
